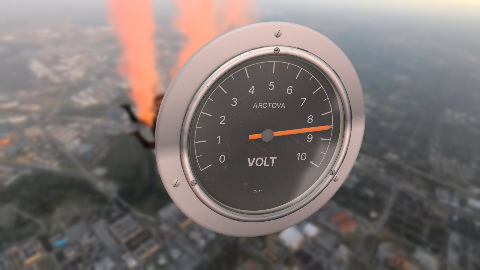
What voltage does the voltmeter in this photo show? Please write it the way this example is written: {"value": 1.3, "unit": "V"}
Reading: {"value": 8.5, "unit": "V"}
